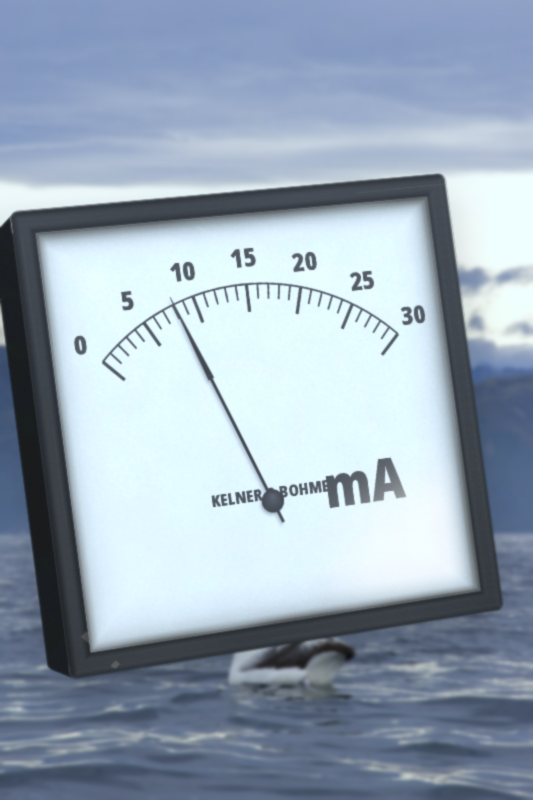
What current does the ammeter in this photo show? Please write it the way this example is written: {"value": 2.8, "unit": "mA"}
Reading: {"value": 8, "unit": "mA"}
